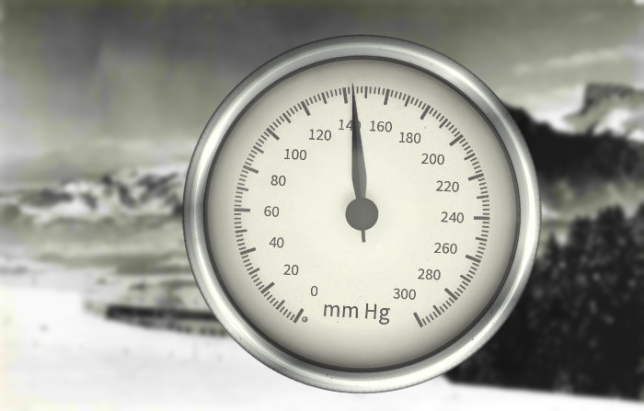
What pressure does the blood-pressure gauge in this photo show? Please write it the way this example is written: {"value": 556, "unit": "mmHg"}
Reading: {"value": 144, "unit": "mmHg"}
